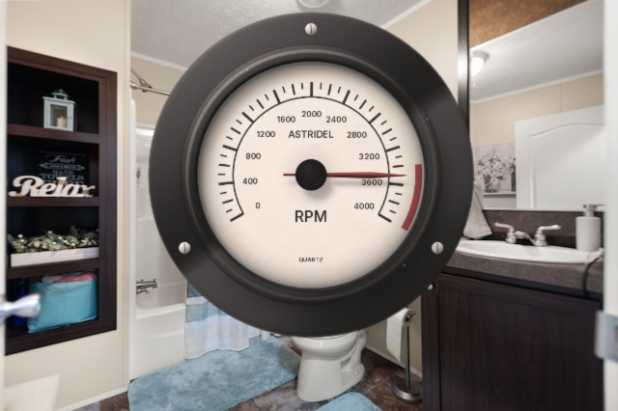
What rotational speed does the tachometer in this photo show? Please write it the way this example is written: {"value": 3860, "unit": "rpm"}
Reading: {"value": 3500, "unit": "rpm"}
